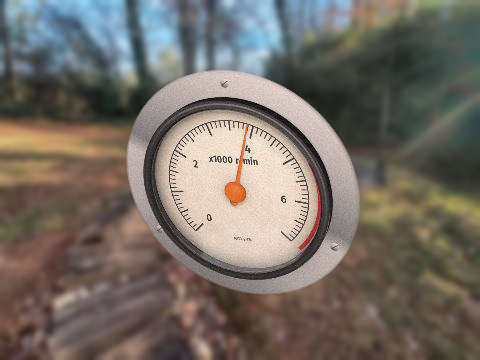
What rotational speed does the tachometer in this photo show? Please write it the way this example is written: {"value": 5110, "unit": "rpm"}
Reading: {"value": 3900, "unit": "rpm"}
